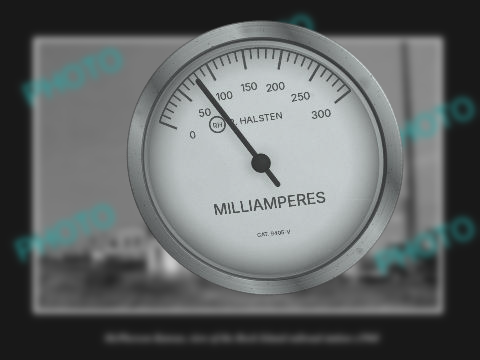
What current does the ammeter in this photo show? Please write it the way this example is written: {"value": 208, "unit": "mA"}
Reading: {"value": 80, "unit": "mA"}
